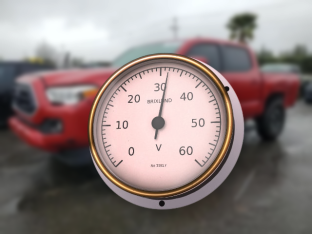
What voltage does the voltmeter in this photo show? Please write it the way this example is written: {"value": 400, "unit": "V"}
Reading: {"value": 32, "unit": "V"}
